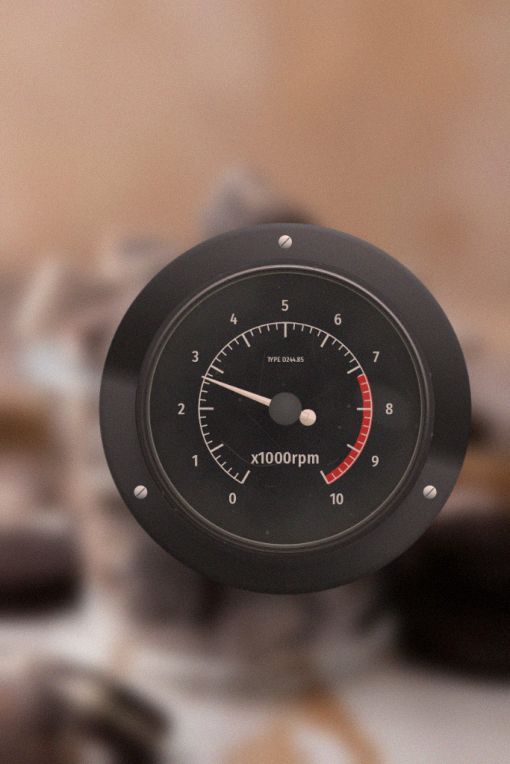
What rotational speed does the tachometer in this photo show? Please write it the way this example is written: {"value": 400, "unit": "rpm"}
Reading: {"value": 2700, "unit": "rpm"}
